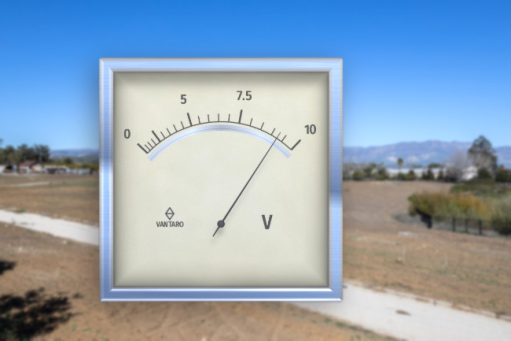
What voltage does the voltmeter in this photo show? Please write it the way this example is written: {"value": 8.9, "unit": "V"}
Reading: {"value": 9.25, "unit": "V"}
